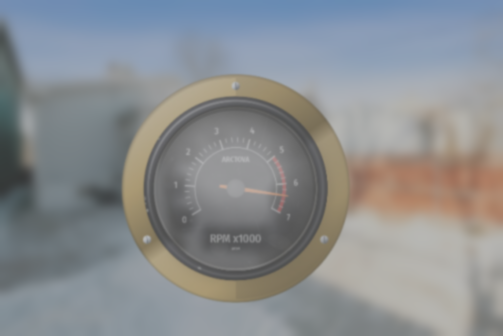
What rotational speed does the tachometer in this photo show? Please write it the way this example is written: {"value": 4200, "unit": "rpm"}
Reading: {"value": 6400, "unit": "rpm"}
